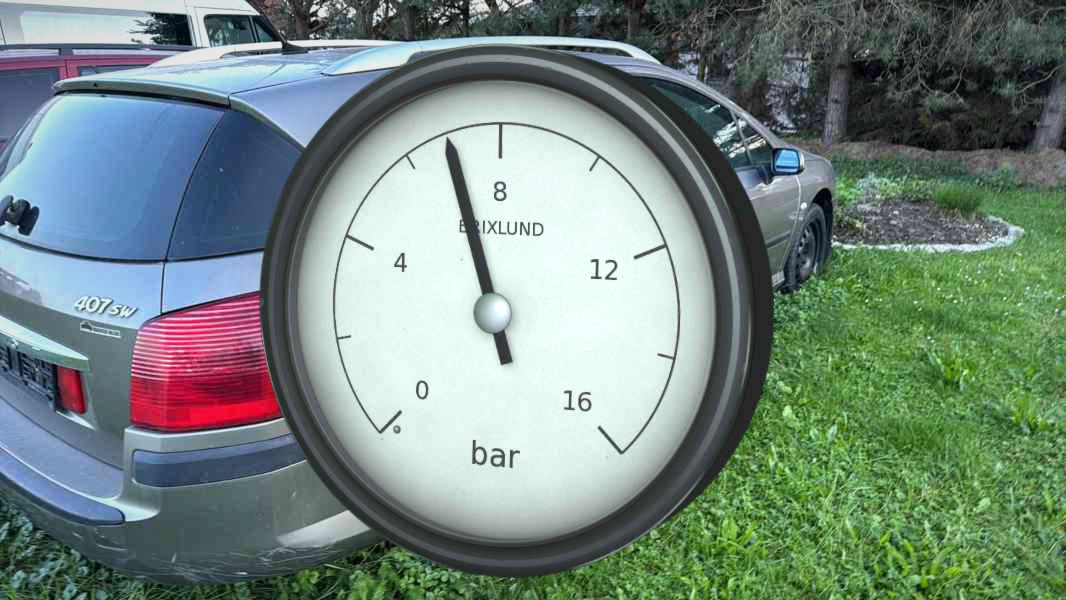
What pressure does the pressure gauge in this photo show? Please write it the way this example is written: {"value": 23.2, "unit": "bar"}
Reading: {"value": 7, "unit": "bar"}
